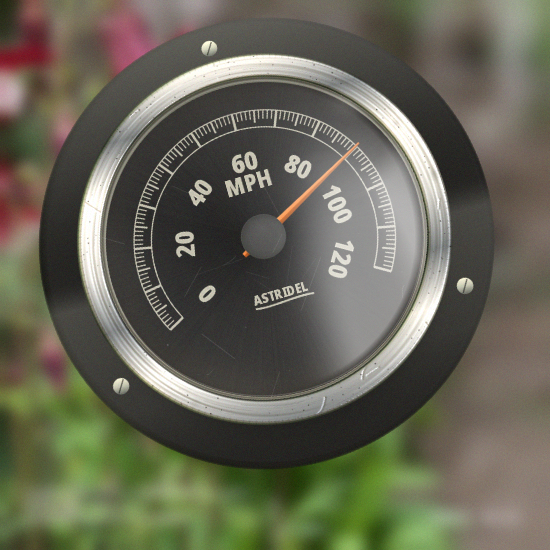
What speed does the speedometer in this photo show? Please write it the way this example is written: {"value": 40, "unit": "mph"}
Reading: {"value": 90, "unit": "mph"}
